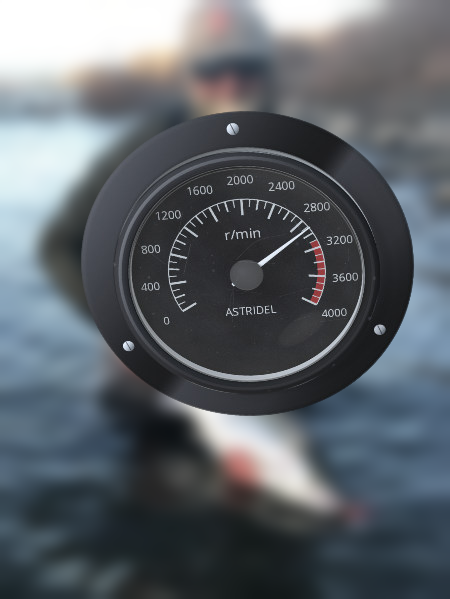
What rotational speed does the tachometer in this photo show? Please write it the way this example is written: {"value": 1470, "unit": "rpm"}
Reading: {"value": 2900, "unit": "rpm"}
